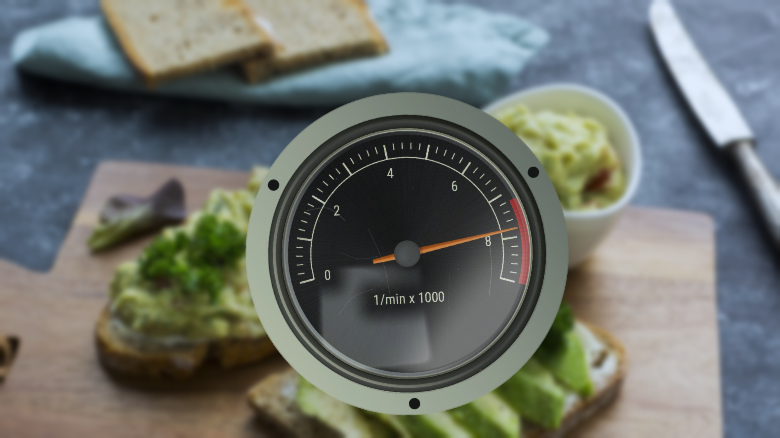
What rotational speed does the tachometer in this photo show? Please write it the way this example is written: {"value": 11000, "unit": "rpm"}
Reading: {"value": 7800, "unit": "rpm"}
